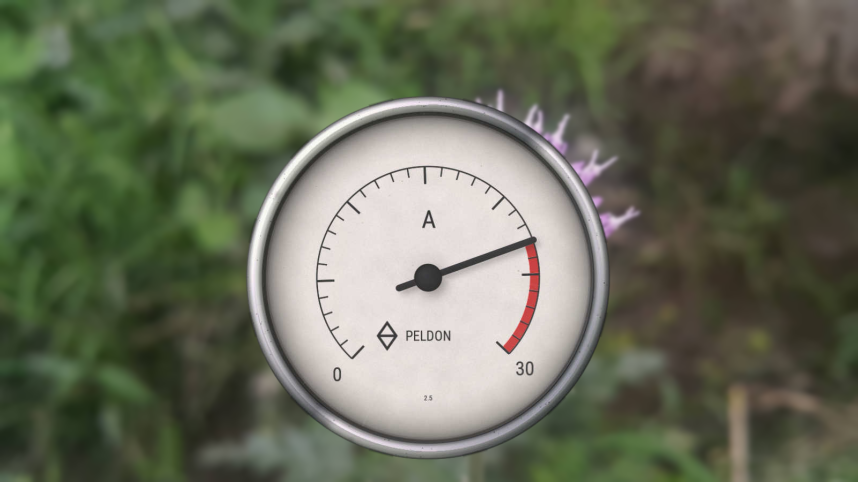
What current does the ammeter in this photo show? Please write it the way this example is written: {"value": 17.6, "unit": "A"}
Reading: {"value": 23, "unit": "A"}
